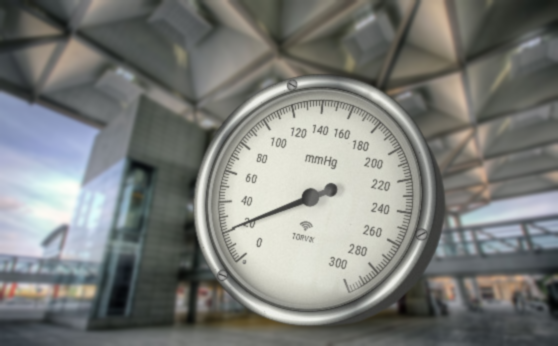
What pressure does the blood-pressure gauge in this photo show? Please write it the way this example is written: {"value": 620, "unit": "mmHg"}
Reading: {"value": 20, "unit": "mmHg"}
